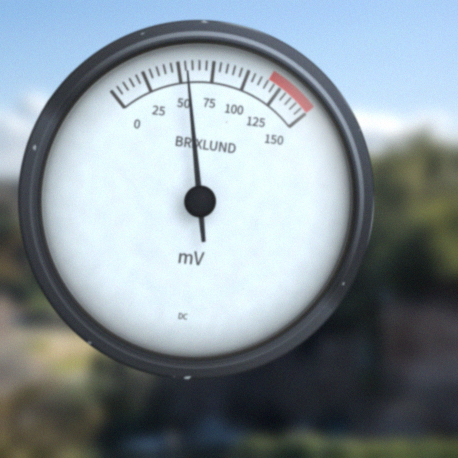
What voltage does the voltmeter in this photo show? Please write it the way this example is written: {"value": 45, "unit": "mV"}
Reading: {"value": 55, "unit": "mV"}
